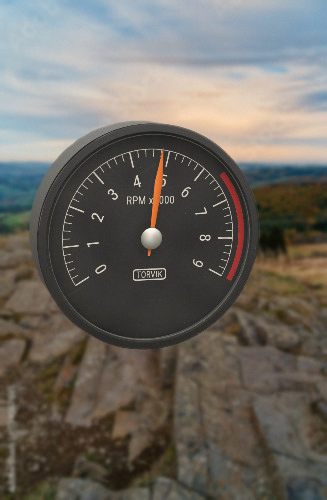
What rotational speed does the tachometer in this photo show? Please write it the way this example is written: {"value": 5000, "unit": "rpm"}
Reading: {"value": 4800, "unit": "rpm"}
